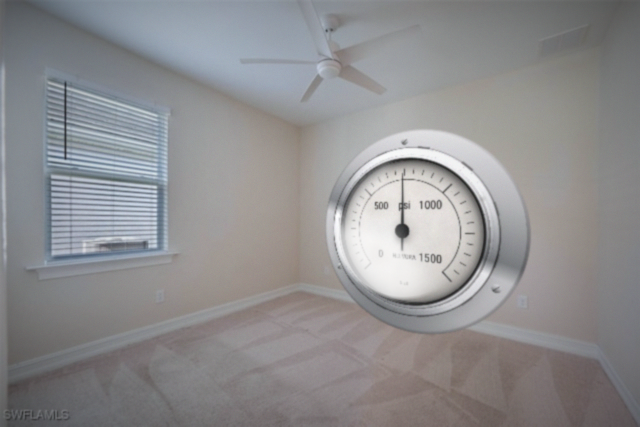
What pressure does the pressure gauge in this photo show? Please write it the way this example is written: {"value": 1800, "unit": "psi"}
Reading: {"value": 750, "unit": "psi"}
